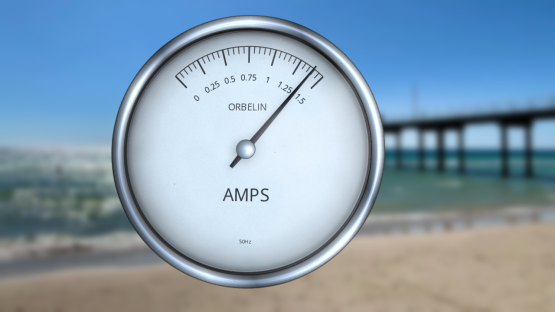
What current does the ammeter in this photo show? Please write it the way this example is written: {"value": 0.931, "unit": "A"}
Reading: {"value": 1.4, "unit": "A"}
